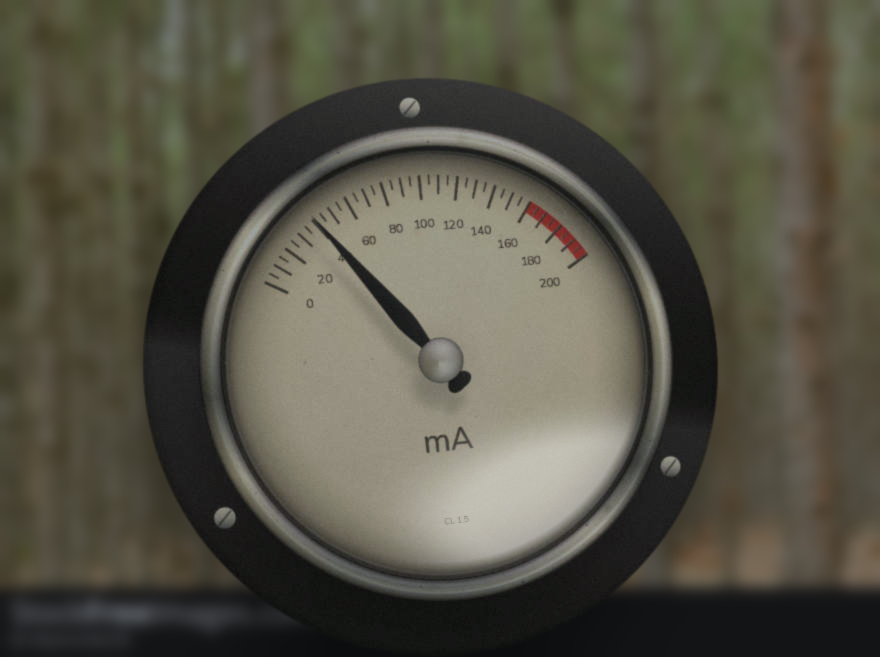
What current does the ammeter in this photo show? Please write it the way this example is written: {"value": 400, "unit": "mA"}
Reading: {"value": 40, "unit": "mA"}
